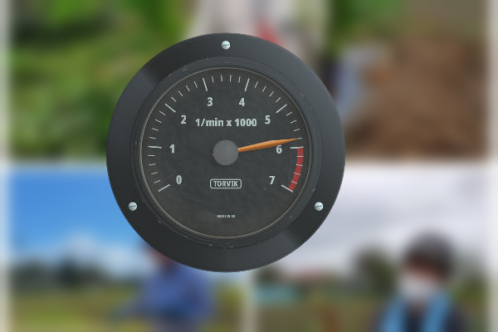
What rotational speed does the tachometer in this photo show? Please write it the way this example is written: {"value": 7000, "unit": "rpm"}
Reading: {"value": 5800, "unit": "rpm"}
